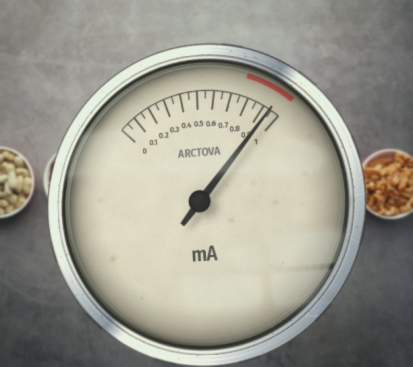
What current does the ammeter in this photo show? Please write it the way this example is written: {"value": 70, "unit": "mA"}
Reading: {"value": 0.95, "unit": "mA"}
